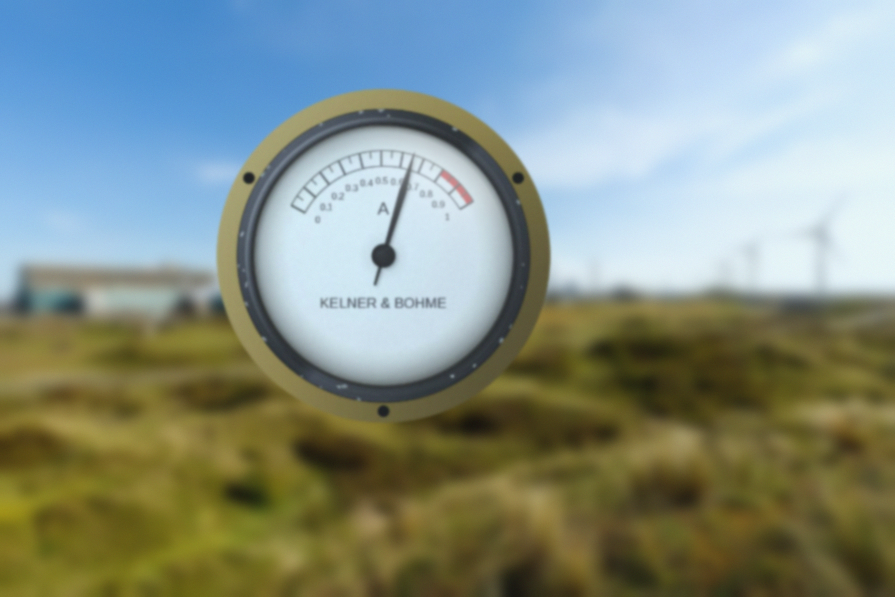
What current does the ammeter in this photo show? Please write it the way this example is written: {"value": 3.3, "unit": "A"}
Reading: {"value": 0.65, "unit": "A"}
